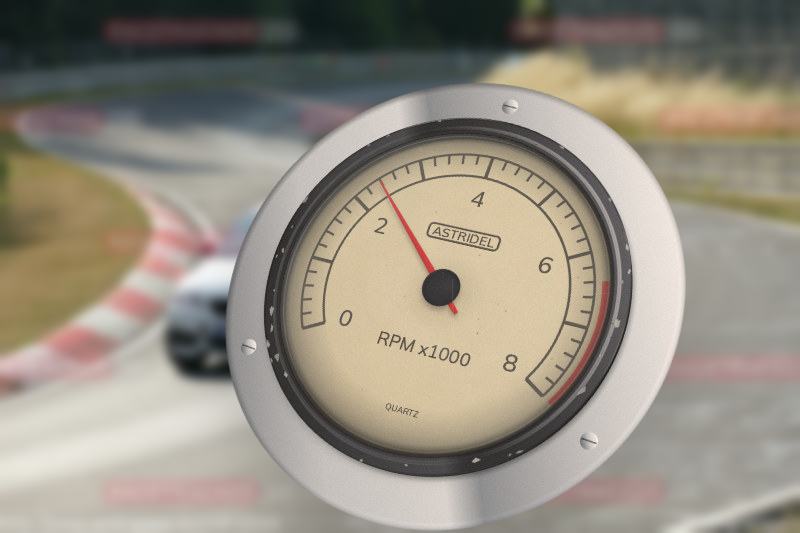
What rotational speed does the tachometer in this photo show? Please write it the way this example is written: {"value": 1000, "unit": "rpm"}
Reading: {"value": 2400, "unit": "rpm"}
